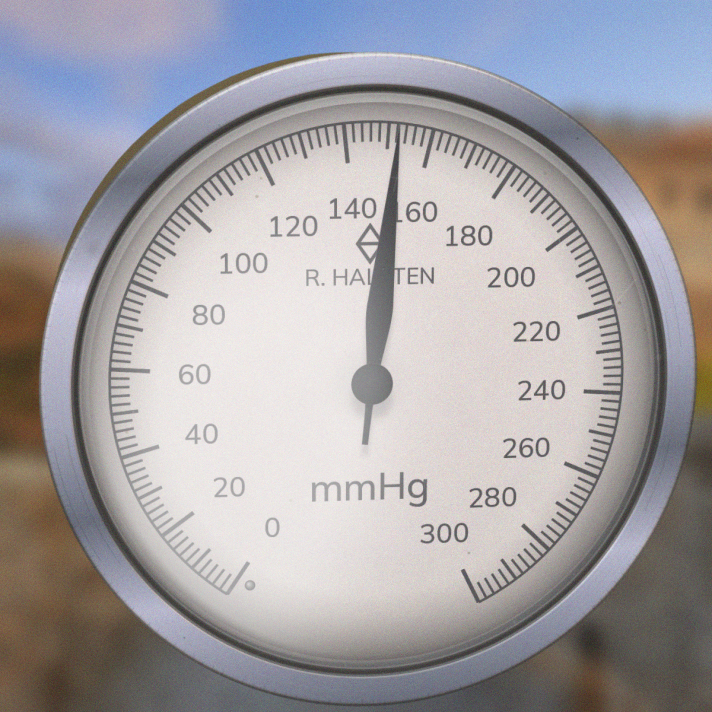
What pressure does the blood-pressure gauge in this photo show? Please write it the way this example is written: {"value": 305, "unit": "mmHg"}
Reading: {"value": 152, "unit": "mmHg"}
